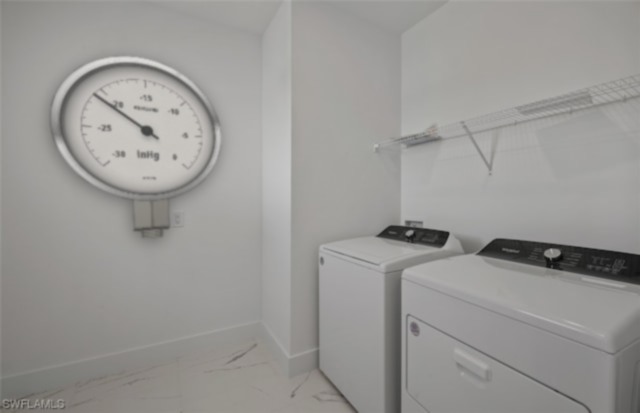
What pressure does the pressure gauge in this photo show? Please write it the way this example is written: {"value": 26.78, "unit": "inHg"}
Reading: {"value": -21, "unit": "inHg"}
